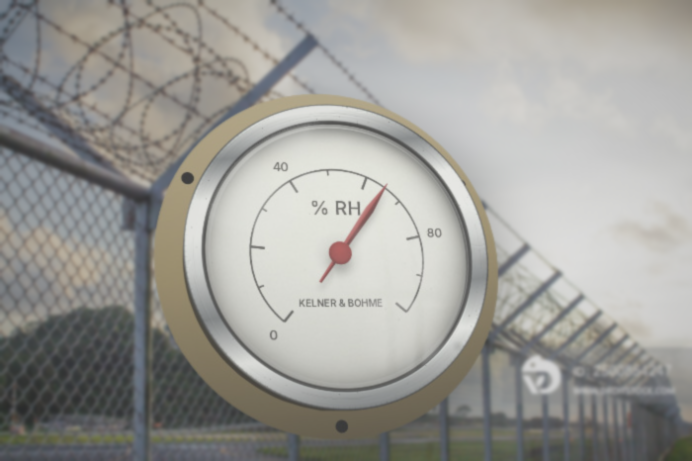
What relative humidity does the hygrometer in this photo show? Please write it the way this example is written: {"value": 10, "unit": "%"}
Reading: {"value": 65, "unit": "%"}
